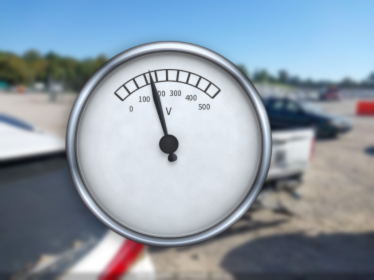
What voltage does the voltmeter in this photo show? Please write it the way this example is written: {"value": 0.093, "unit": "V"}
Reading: {"value": 175, "unit": "V"}
